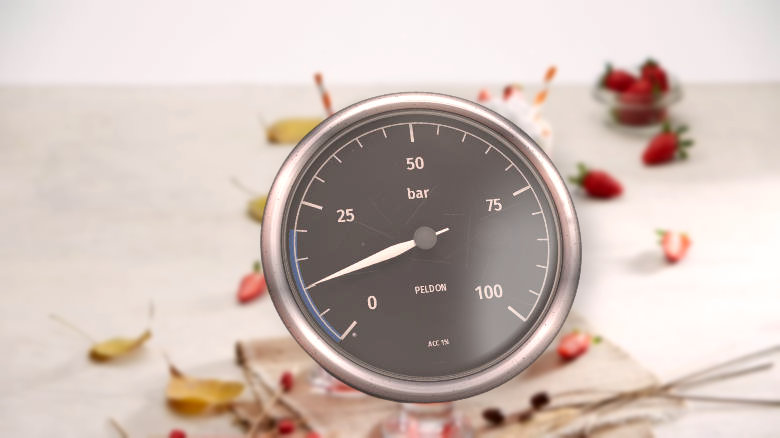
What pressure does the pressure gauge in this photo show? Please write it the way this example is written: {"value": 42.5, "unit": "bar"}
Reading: {"value": 10, "unit": "bar"}
